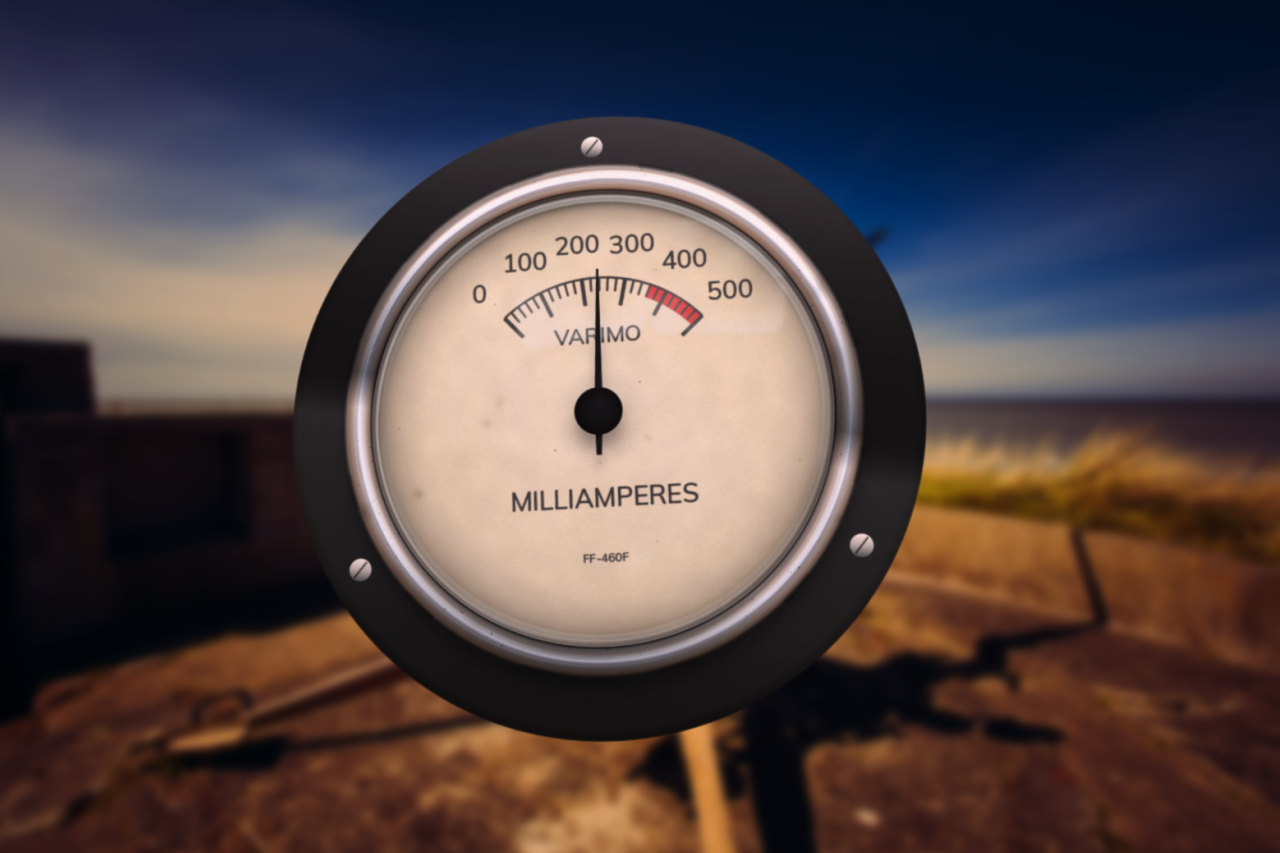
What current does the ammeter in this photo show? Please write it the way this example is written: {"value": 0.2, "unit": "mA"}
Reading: {"value": 240, "unit": "mA"}
